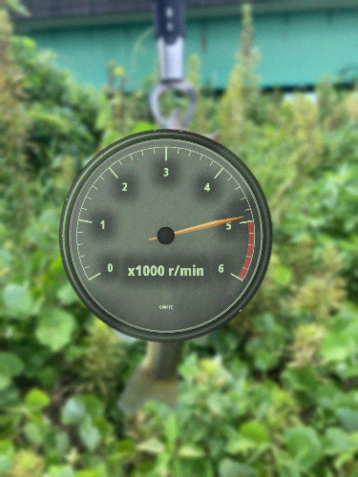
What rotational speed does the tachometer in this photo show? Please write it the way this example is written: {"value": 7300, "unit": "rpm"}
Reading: {"value": 4900, "unit": "rpm"}
